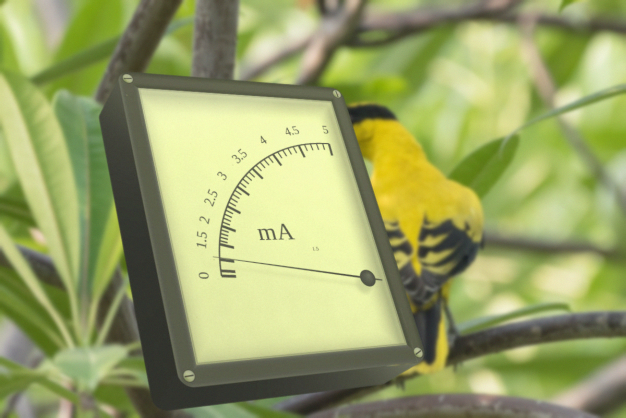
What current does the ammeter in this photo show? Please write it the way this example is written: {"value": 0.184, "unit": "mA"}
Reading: {"value": 1, "unit": "mA"}
